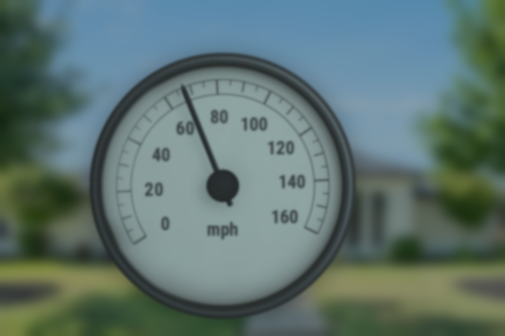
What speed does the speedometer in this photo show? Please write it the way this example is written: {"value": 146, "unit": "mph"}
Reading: {"value": 67.5, "unit": "mph"}
